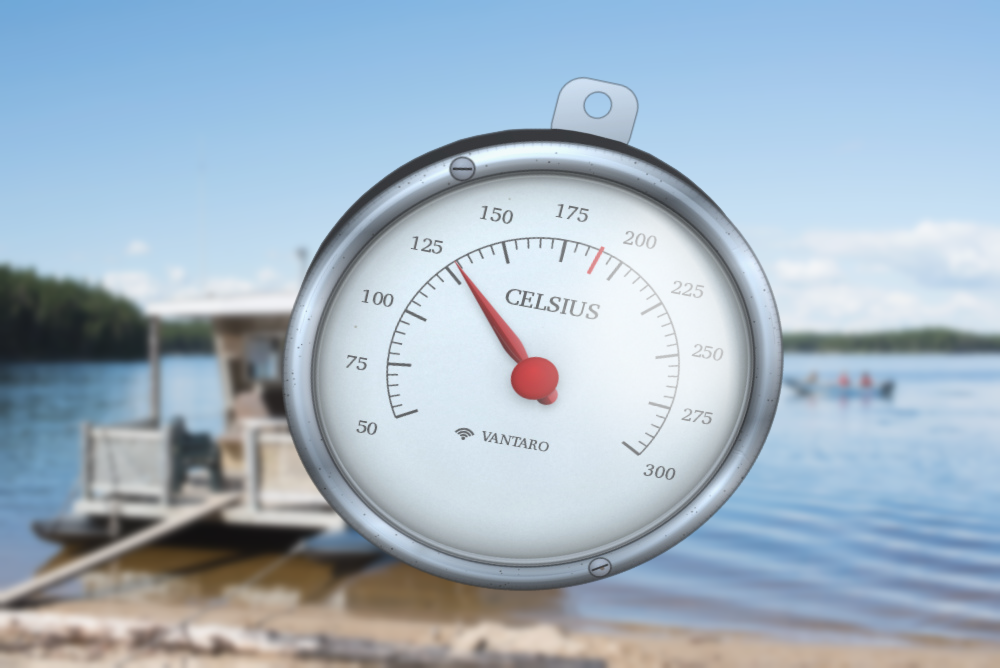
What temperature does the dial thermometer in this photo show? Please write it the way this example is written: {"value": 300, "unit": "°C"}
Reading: {"value": 130, "unit": "°C"}
